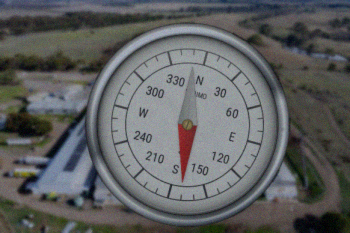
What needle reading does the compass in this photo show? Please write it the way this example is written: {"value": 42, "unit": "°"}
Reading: {"value": 170, "unit": "°"}
